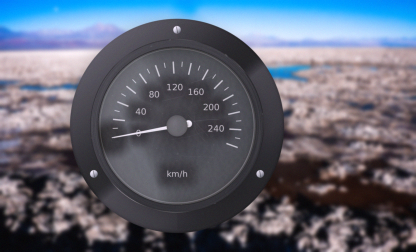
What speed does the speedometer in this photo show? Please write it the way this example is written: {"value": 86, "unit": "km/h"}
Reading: {"value": 0, "unit": "km/h"}
